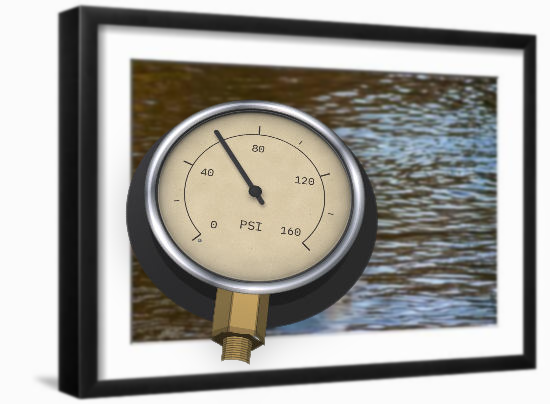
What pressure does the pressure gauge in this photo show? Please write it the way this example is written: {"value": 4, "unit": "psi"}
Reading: {"value": 60, "unit": "psi"}
